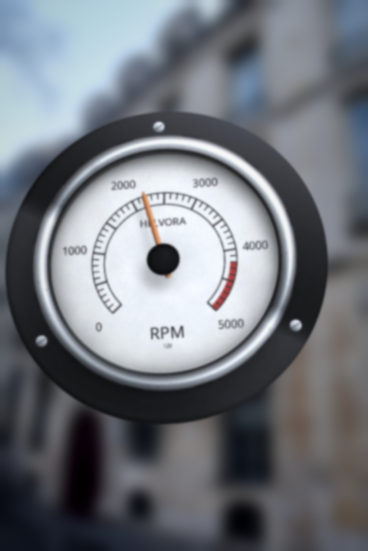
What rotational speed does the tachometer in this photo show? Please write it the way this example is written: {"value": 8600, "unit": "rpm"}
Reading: {"value": 2200, "unit": "rpm"}
